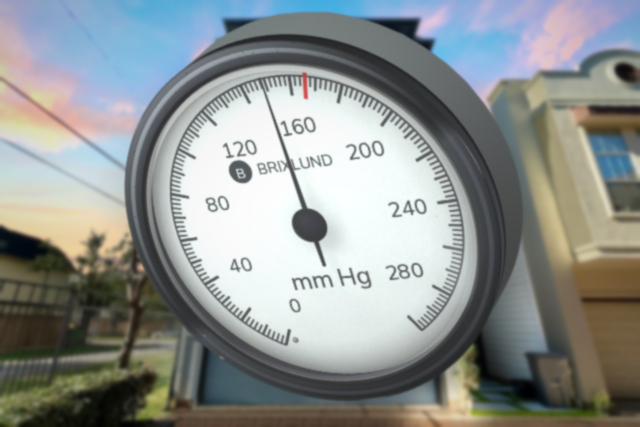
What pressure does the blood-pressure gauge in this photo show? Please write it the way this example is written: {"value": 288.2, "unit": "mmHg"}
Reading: {"value": 150, "unit": "mmHg"}
